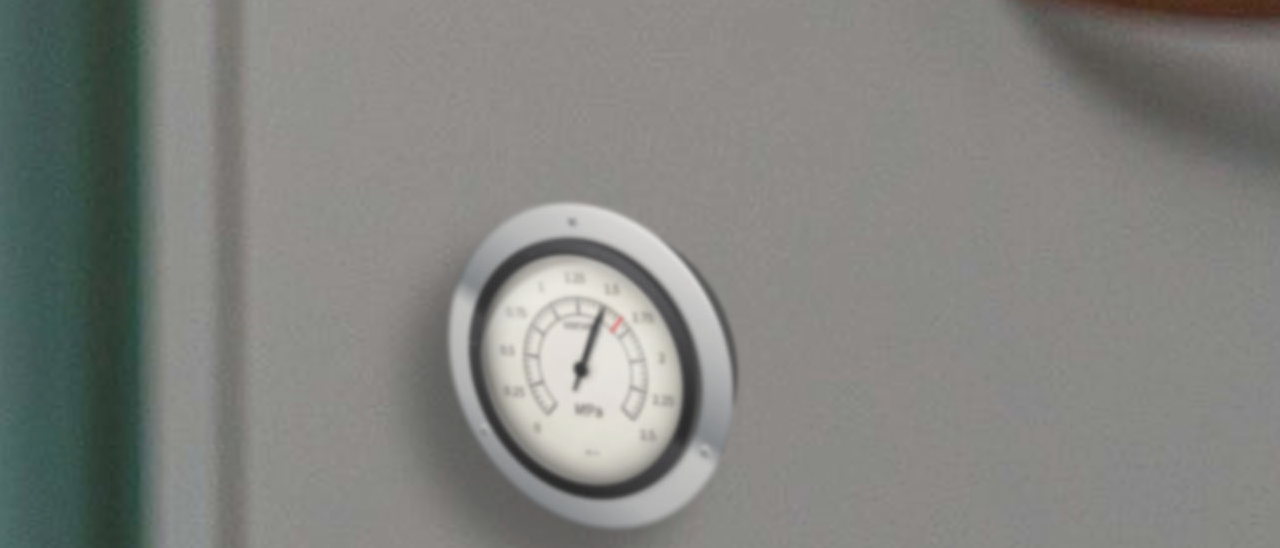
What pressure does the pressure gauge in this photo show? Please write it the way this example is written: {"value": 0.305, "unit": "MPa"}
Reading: {"value": 1.5, "unit": "MPa"}
